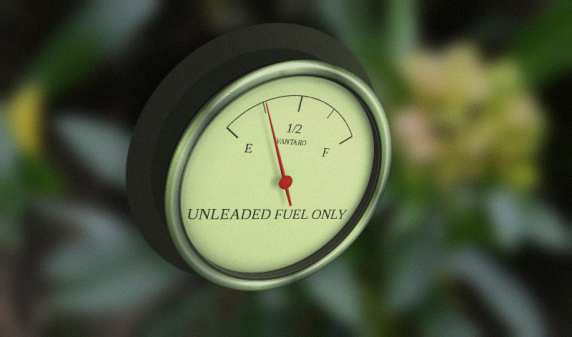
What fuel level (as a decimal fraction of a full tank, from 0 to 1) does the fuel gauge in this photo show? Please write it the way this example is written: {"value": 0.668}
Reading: {"value": 0.25}
